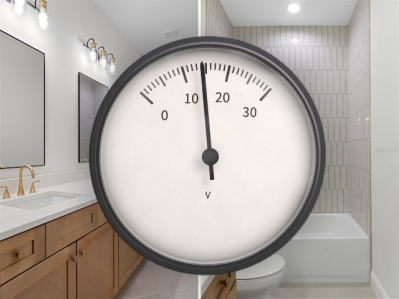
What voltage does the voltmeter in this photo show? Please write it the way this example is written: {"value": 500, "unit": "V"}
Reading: {"value": 14, "unit": "V"}
